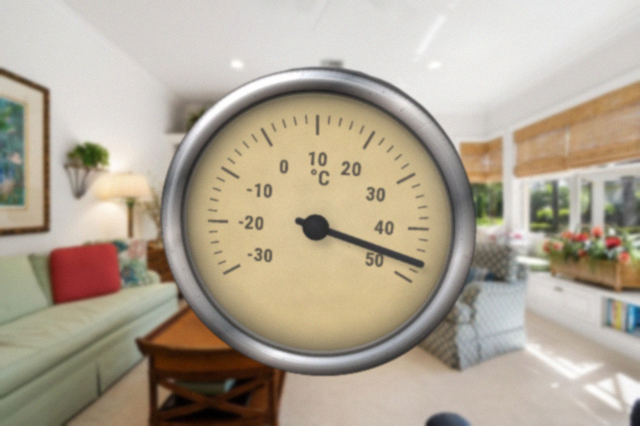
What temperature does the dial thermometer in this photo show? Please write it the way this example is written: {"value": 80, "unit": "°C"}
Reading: {"value": 46, "unit": "°C"}
